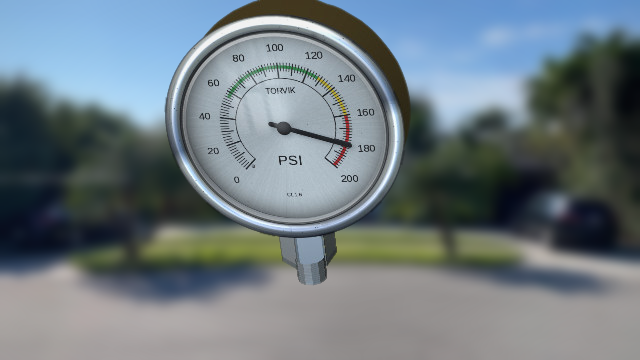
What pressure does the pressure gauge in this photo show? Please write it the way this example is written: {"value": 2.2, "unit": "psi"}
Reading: {"value": 180, "unit": "psi"}
